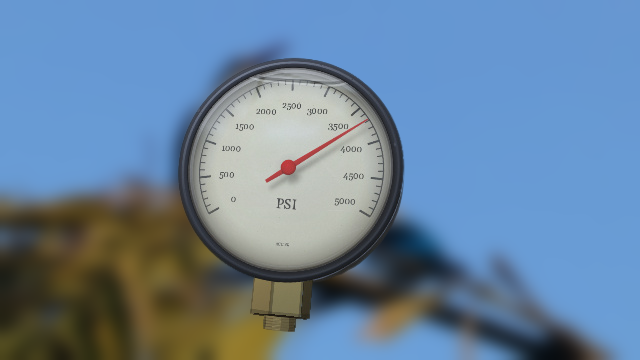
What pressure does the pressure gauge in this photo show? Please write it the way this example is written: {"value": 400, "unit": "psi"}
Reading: {"value": 3700, "unit": "psi"}
